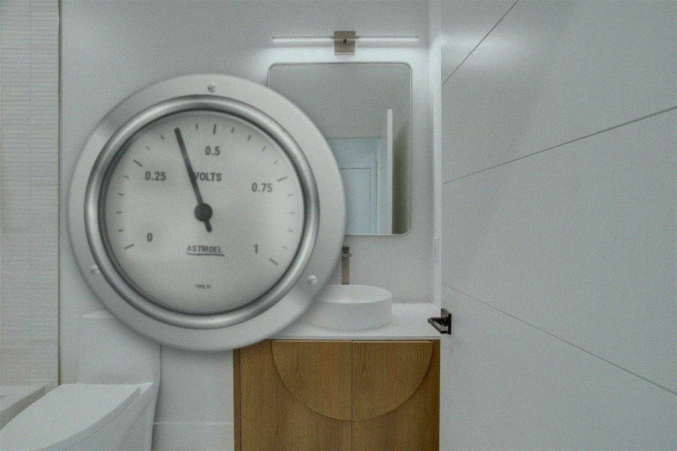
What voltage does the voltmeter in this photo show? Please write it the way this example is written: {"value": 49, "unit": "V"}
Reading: {"value": 0.4, "unit": "V"}
